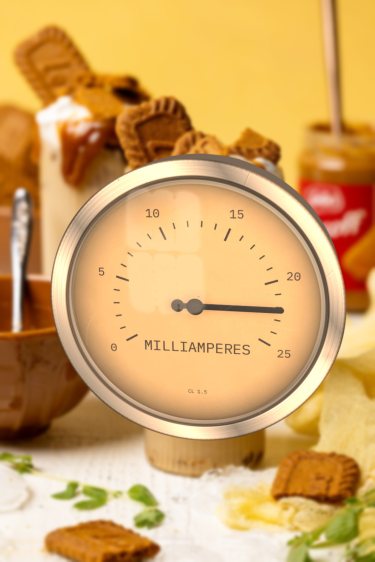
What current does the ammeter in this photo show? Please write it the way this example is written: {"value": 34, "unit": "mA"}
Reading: {"value": 22, "unit": "mA"}
